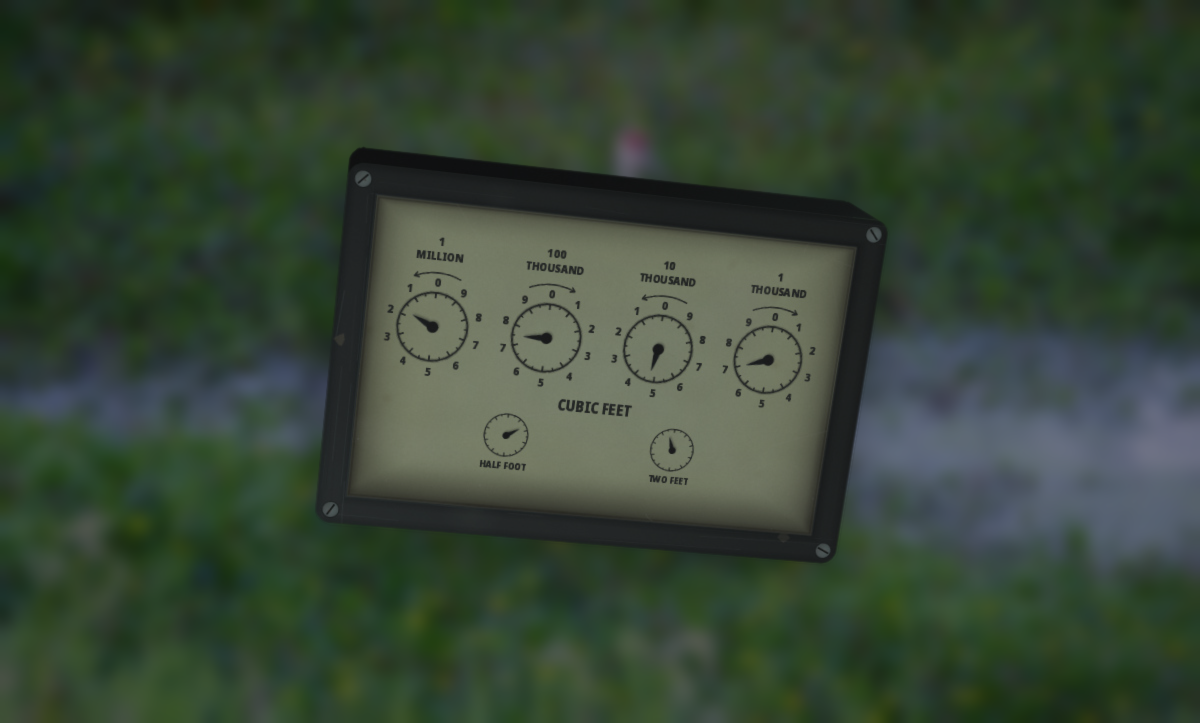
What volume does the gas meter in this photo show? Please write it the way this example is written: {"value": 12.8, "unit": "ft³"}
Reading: {"value": 174700, "unit": "ft³"}
